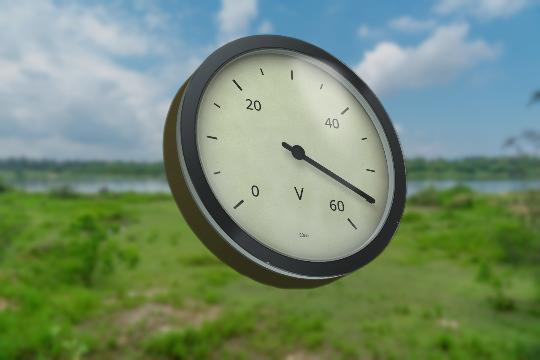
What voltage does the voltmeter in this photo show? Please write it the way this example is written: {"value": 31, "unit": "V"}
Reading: {"value": 55, "unit": "V"}
